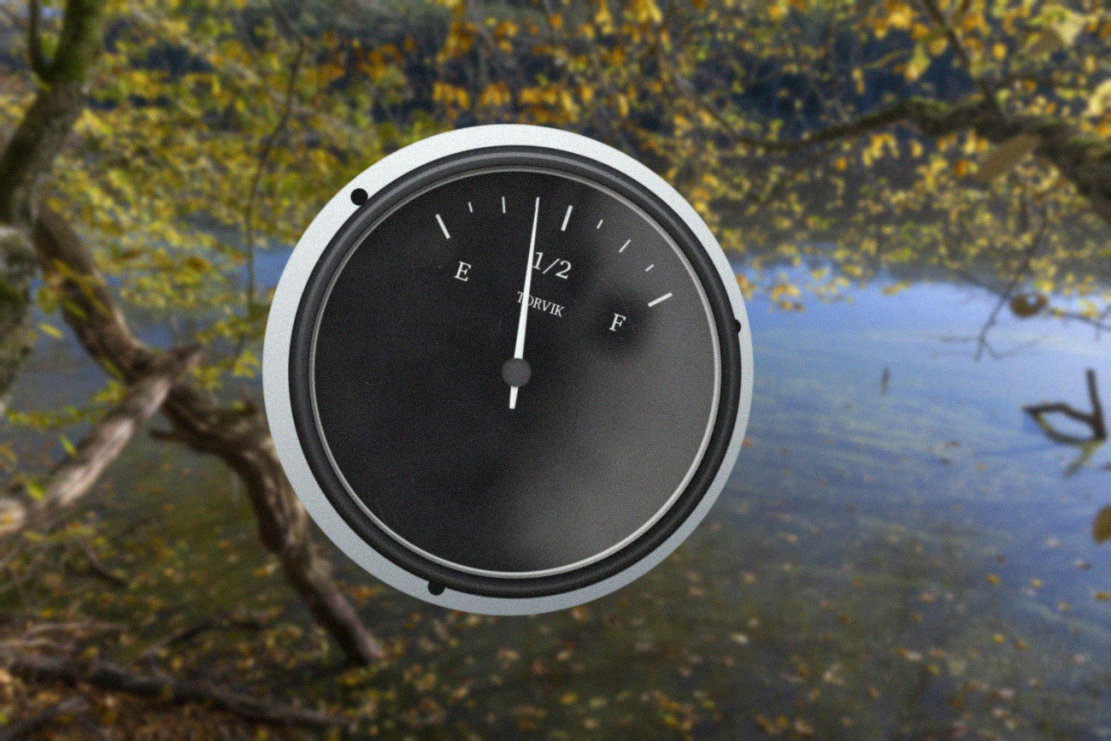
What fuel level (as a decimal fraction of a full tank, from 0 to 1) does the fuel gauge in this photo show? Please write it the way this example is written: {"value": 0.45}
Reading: {"value": 0.375}
